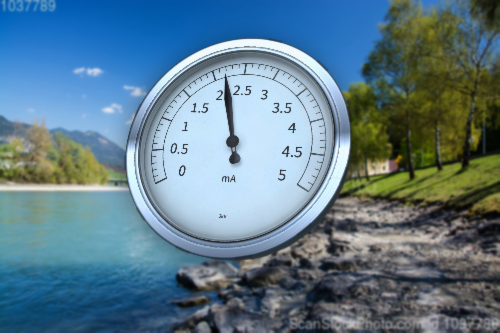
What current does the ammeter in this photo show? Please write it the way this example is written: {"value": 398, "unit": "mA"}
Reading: {"value": 2.2, "unit": "mA"}
